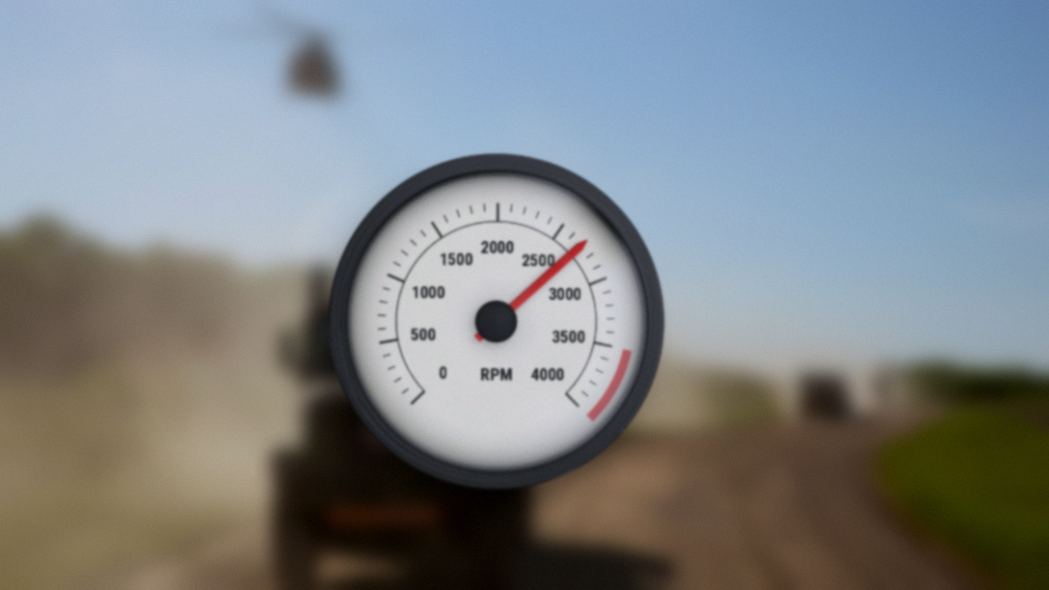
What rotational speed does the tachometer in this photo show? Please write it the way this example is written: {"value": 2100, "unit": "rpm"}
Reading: {"value": 2700, "unit": "rpm"}
